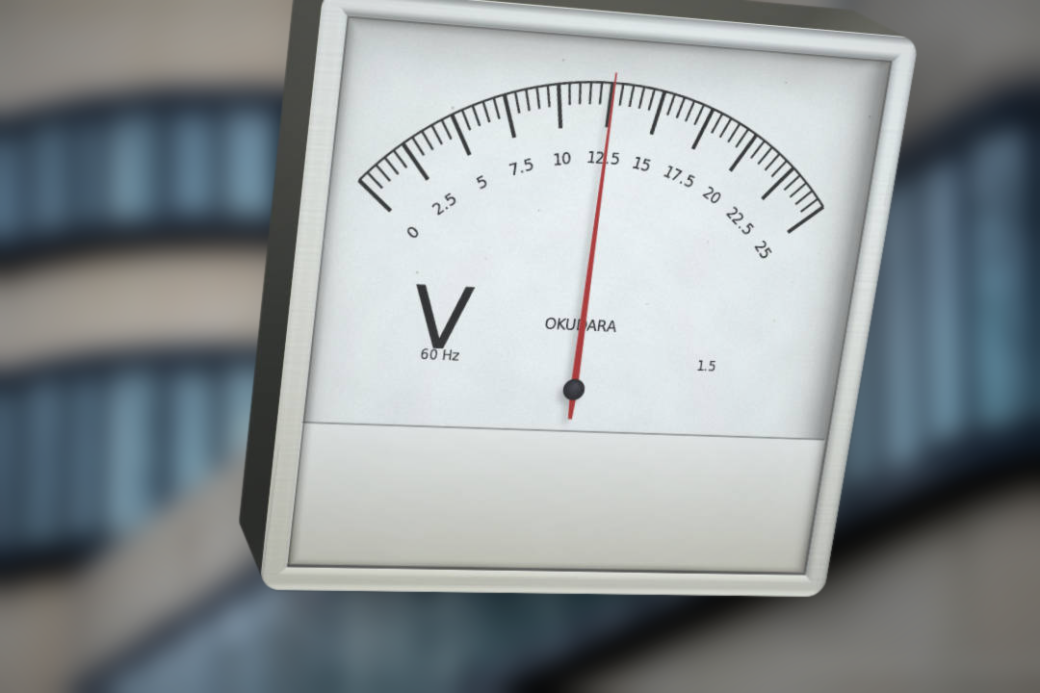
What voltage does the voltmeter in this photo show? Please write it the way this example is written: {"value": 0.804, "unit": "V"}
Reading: {"value": 12.5, "unit": "V"}
